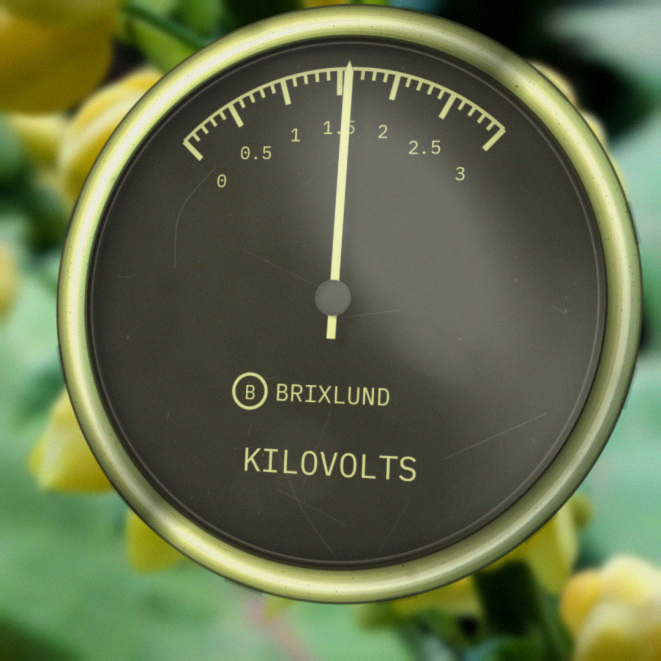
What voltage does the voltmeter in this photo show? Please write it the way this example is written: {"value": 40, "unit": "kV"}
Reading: {"value": 1.6, "unit": "kV"}
